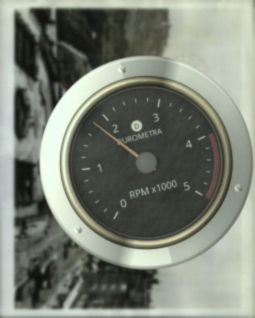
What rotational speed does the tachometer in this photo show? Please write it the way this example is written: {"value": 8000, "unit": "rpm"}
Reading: {"value": 1800, "unit": "rpm"}
